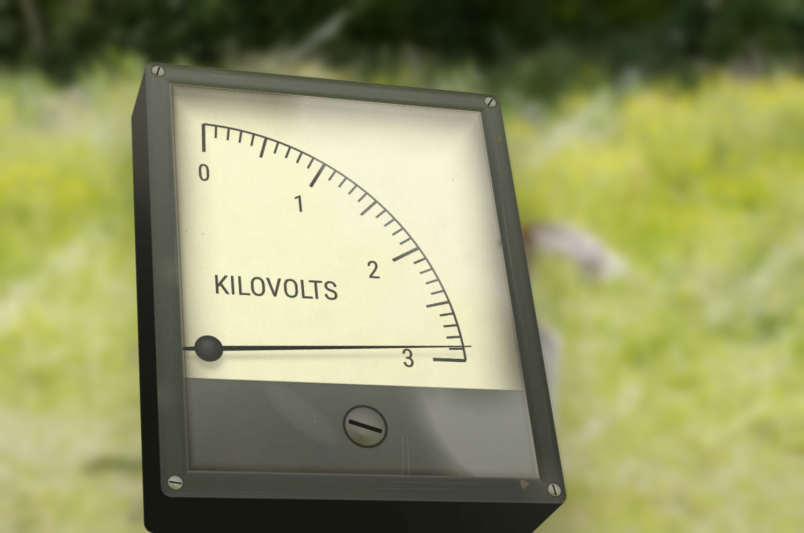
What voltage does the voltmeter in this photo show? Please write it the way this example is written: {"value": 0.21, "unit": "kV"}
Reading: {"value": 2.9, "unit": "kV"}
